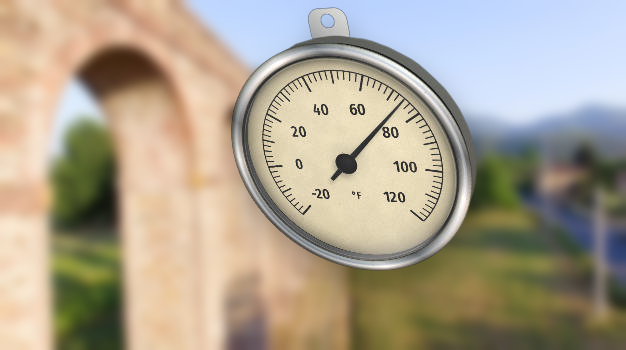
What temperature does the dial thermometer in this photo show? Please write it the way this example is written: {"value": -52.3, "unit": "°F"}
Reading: {"value": 74, "unit": "°F"}
